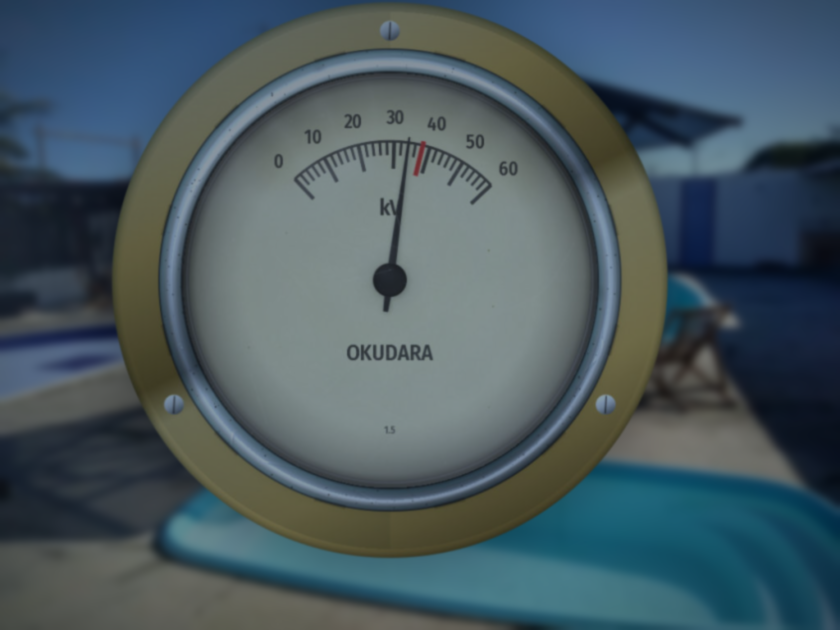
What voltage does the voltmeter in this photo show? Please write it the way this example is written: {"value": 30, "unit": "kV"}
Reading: {"value": 34, "unit": "kV"}
